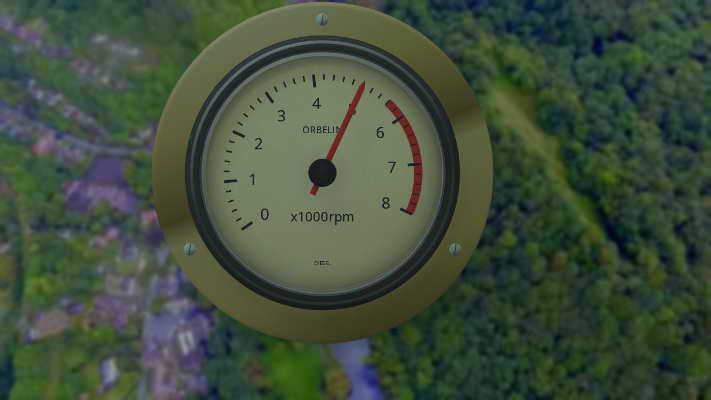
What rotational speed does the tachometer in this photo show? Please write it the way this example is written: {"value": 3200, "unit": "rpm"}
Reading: {"value": 5000, "unit": "rpm"}
